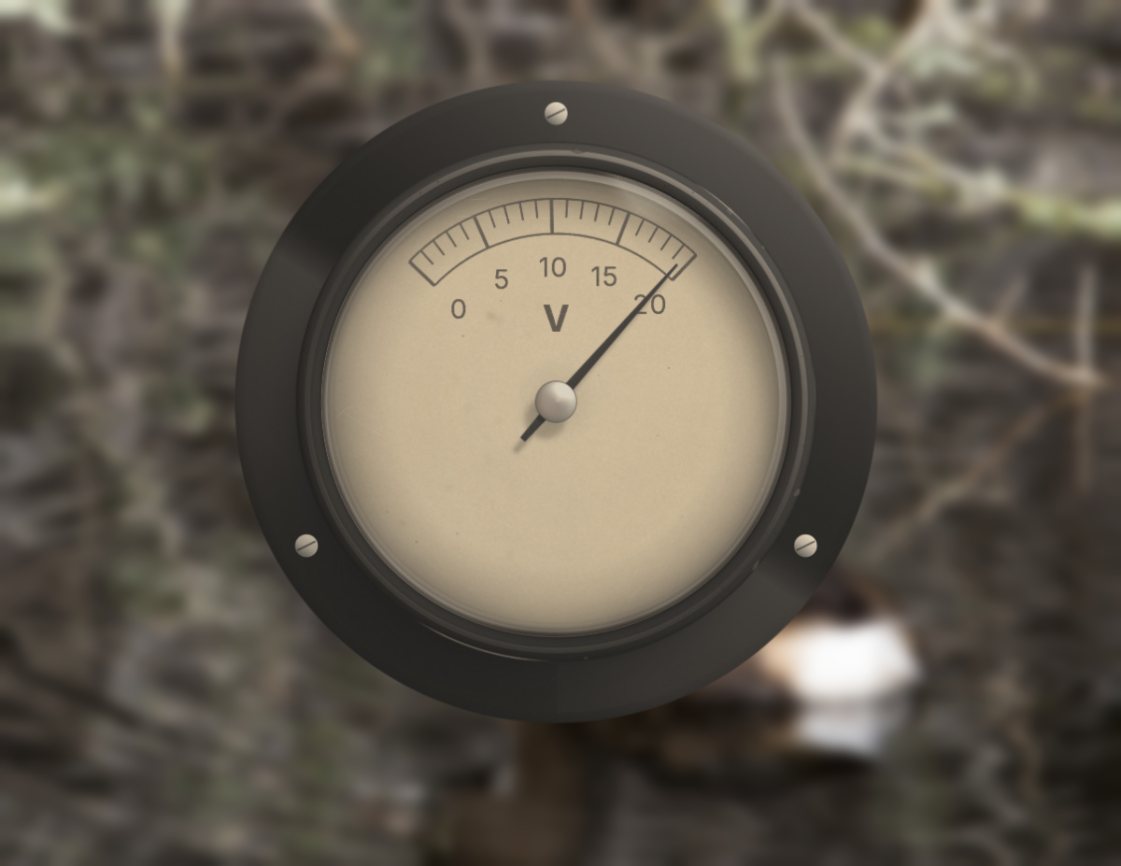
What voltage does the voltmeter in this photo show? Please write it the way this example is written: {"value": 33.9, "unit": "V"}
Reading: {"value": 19.5, "unit": "V"}
